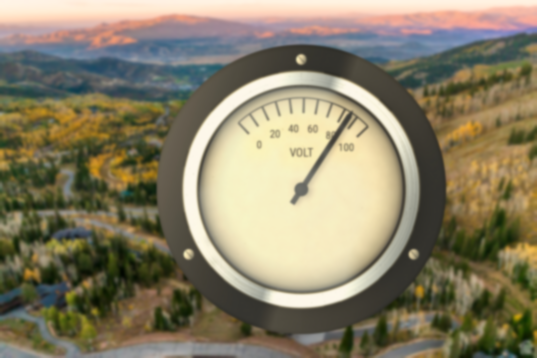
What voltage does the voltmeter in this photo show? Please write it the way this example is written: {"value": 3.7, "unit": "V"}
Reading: {"value": 85, "unit": "V"}
